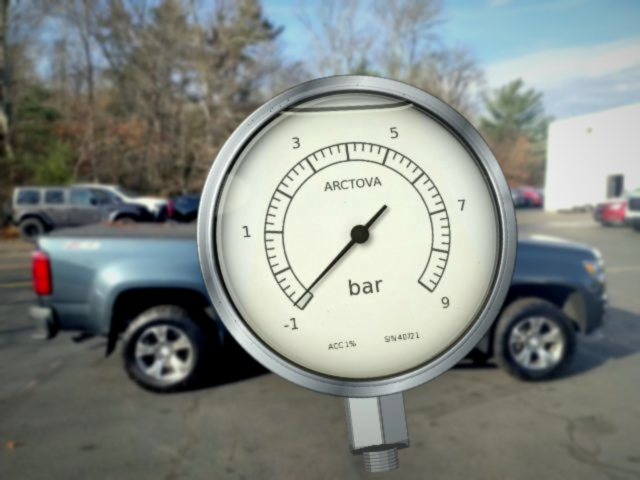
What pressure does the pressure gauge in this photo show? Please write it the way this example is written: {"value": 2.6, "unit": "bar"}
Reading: {"value": -0.8, "unit": "bar"}
